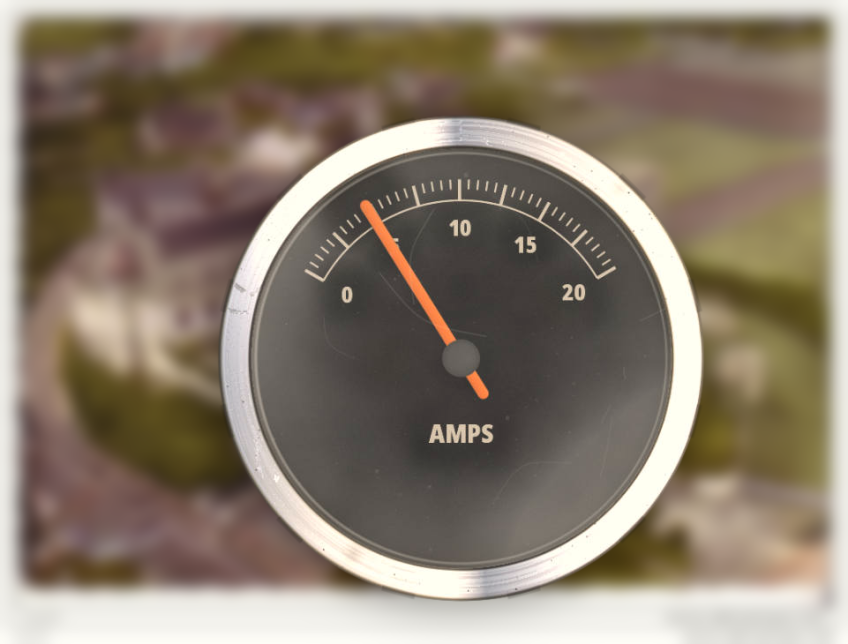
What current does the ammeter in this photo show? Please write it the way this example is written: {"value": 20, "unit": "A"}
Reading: {"value": 4.75, "unit": "A"}
